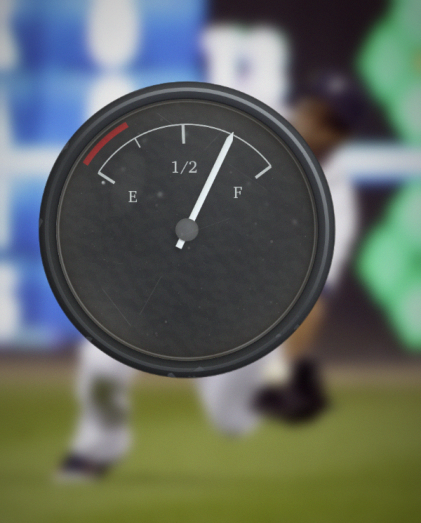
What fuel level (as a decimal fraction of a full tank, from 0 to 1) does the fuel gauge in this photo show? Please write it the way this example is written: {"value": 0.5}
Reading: {"value": 0.75}
